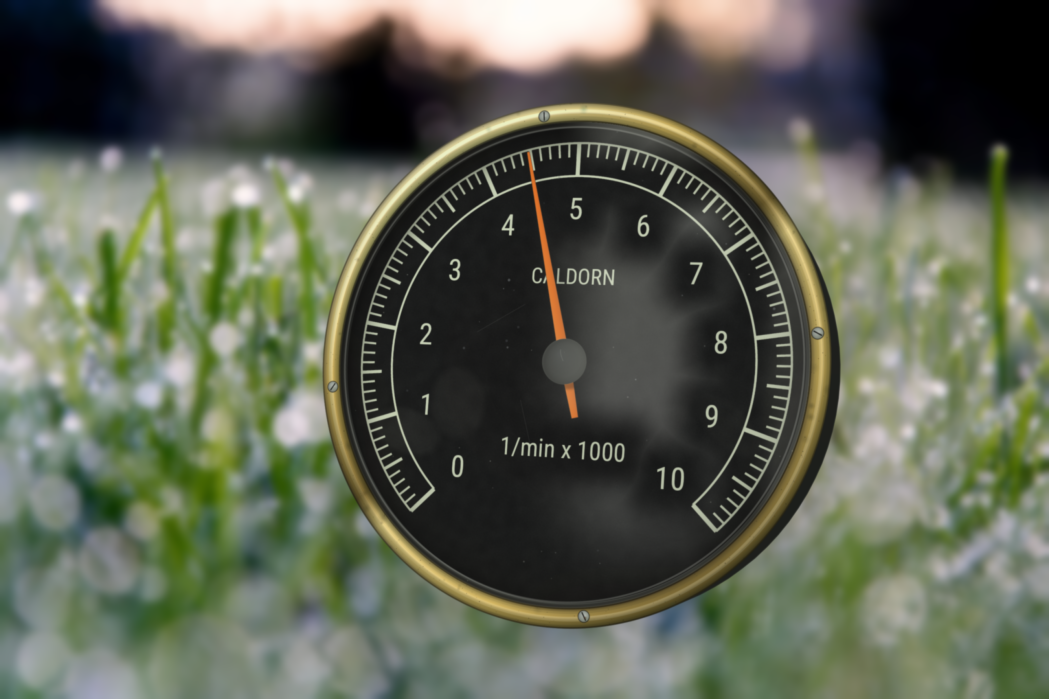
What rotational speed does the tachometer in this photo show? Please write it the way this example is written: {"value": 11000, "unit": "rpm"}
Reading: {"value": 4500, "unit": "rpm"}
